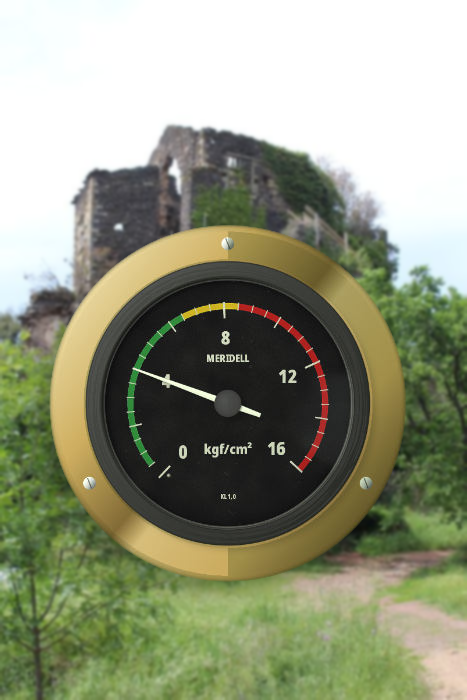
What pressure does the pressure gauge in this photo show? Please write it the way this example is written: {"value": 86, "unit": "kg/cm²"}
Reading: {"value": 4, "unit": "kg/cm²"}
